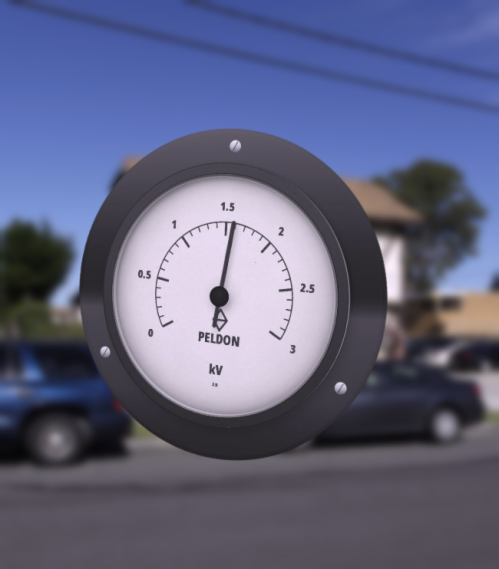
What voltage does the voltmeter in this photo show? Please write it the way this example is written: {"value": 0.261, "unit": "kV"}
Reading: {"value": 1.6, "unit": "kV"}
